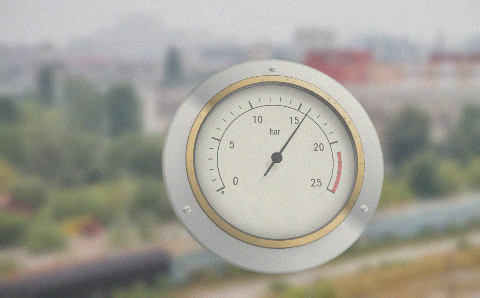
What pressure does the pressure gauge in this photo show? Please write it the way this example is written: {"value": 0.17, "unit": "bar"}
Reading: {"value": 16, "unit": "bar"}
